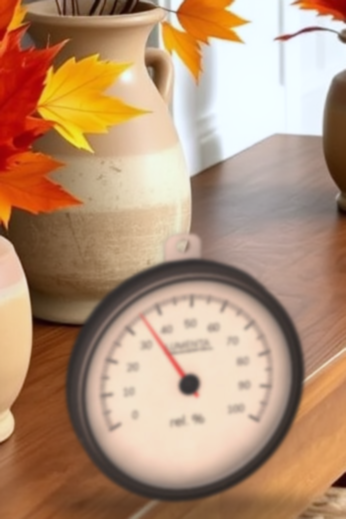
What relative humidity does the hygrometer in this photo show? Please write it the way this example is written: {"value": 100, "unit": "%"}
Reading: {"value": 35, "unit": "%"}
